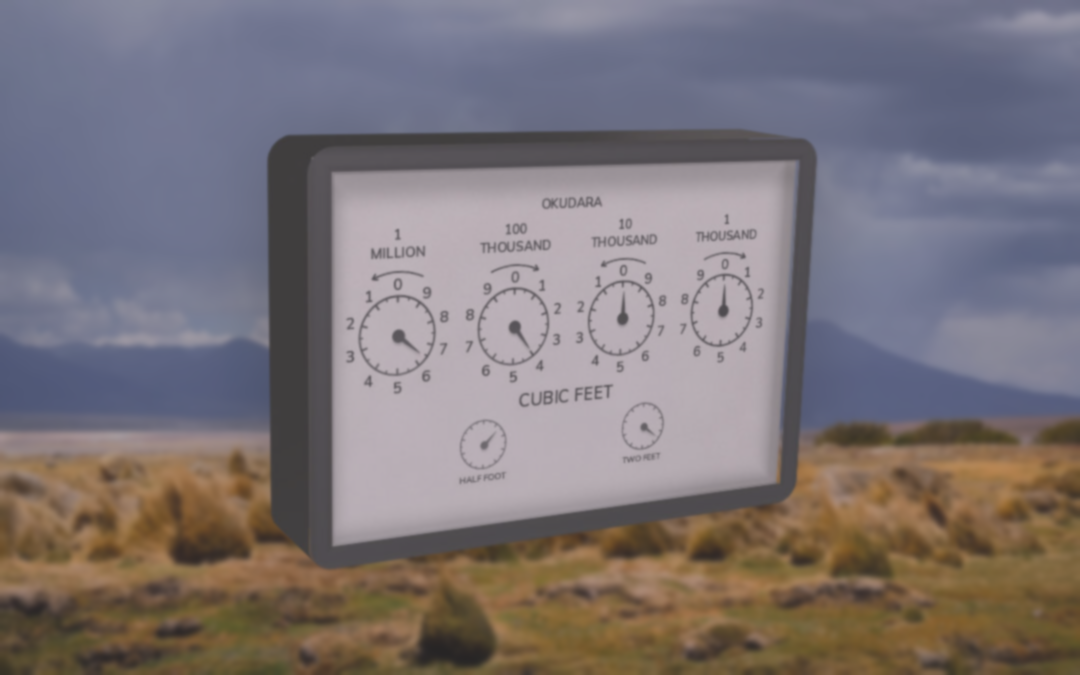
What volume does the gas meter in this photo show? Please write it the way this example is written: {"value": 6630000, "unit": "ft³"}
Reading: {"value": 640000, "unit": "ft³"}
